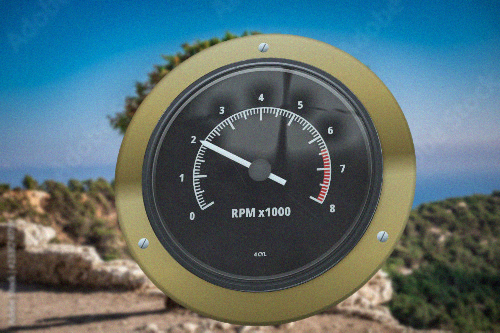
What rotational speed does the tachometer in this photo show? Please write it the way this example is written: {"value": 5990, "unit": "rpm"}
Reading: {"value": 2000, "unit": "rpm"}
